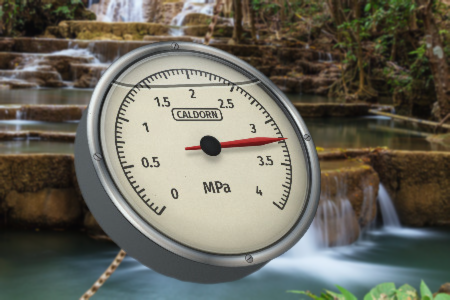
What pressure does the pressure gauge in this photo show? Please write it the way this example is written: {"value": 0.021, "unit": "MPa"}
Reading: {"value": 3.25, "unit": "MPa"}
